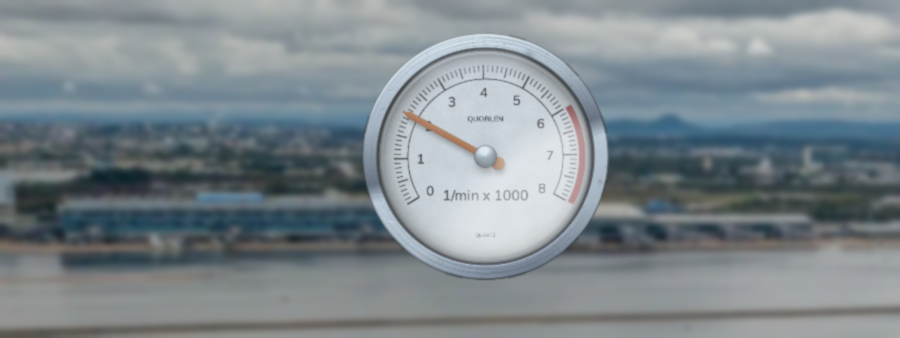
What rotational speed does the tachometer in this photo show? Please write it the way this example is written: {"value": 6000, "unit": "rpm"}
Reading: {"value": 2000, "unit": "rpm"}
